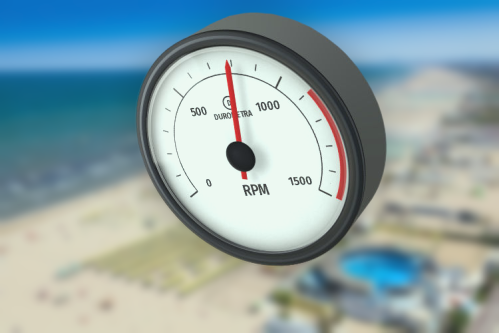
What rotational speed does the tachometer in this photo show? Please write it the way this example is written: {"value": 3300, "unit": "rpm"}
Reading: {"value": 800, "unit": "rpm"}
